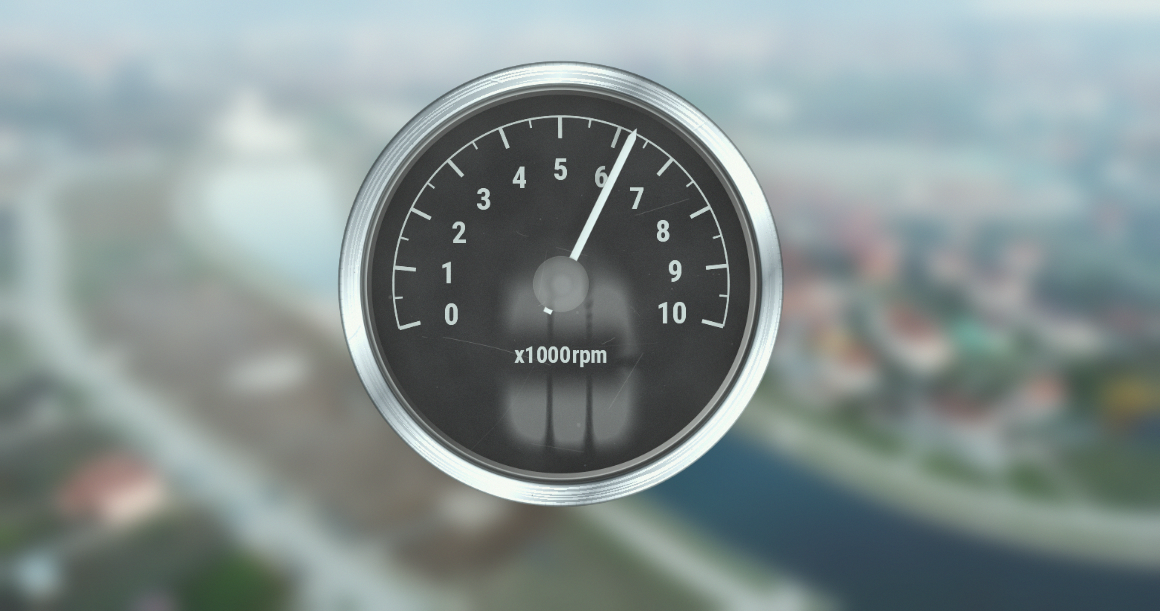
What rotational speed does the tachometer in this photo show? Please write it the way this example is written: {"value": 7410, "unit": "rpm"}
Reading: {"value": 6250, "unit": "rpm"}
